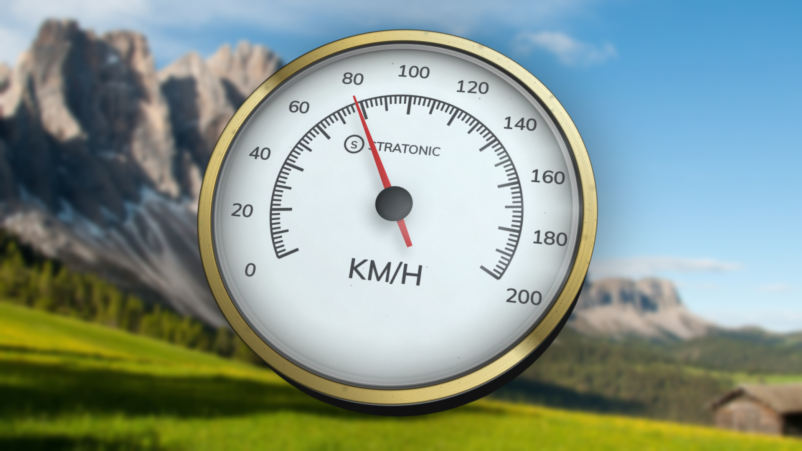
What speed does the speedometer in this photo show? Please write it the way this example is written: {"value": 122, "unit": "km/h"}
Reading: {"value": 78, "unit": "km/h"}
